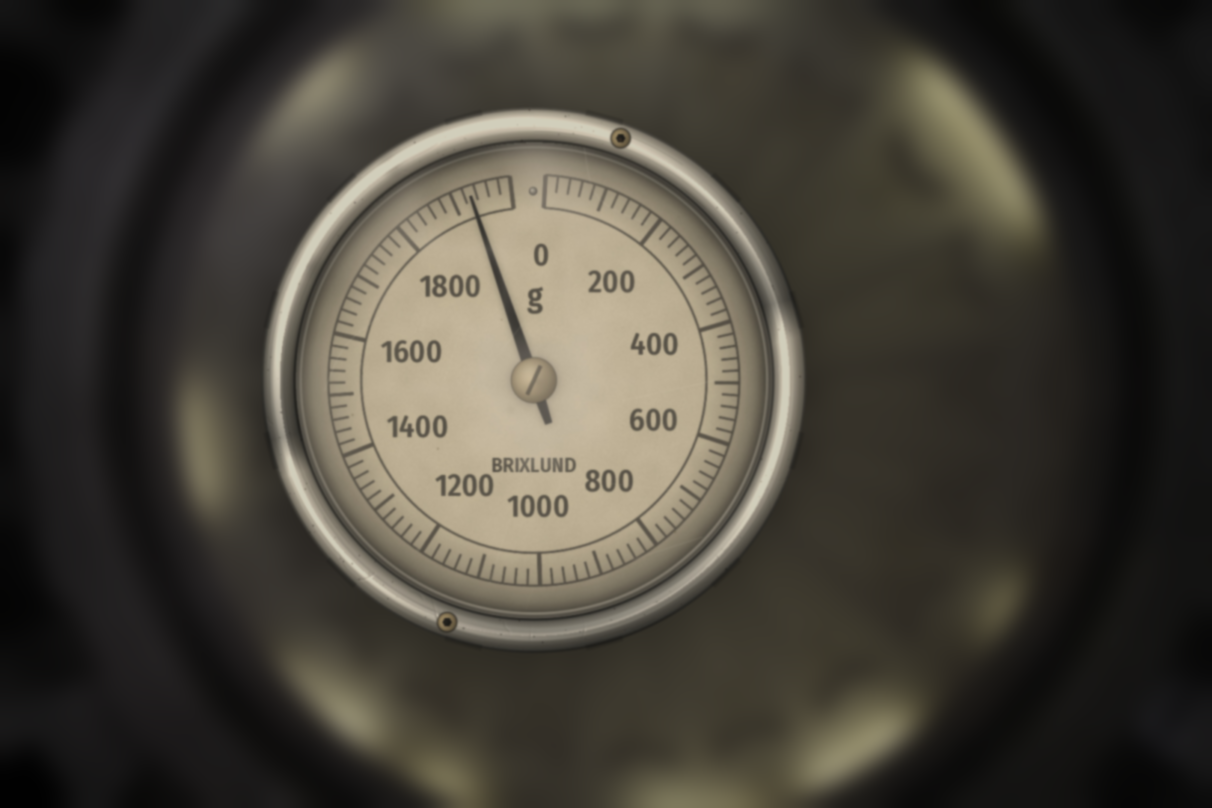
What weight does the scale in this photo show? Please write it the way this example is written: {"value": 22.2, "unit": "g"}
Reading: {"value": 1930, "unit": "g"}
